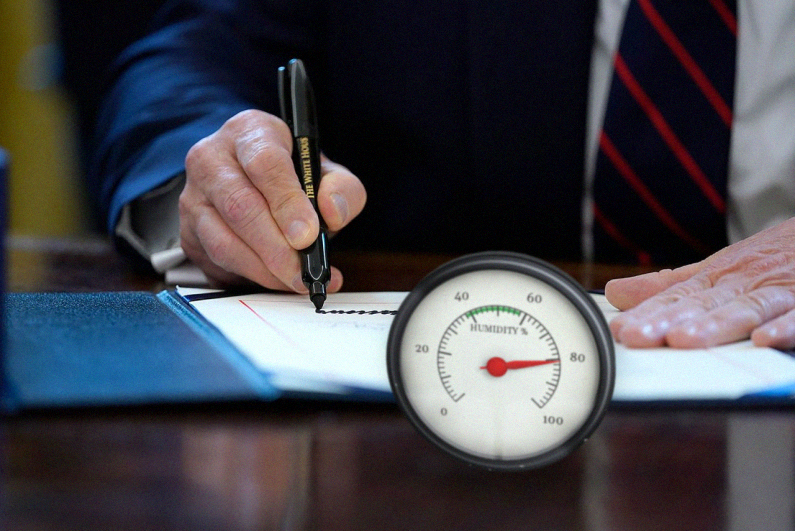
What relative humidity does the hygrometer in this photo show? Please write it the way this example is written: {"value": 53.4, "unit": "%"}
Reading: {"value": 80, "unit": "%"}
